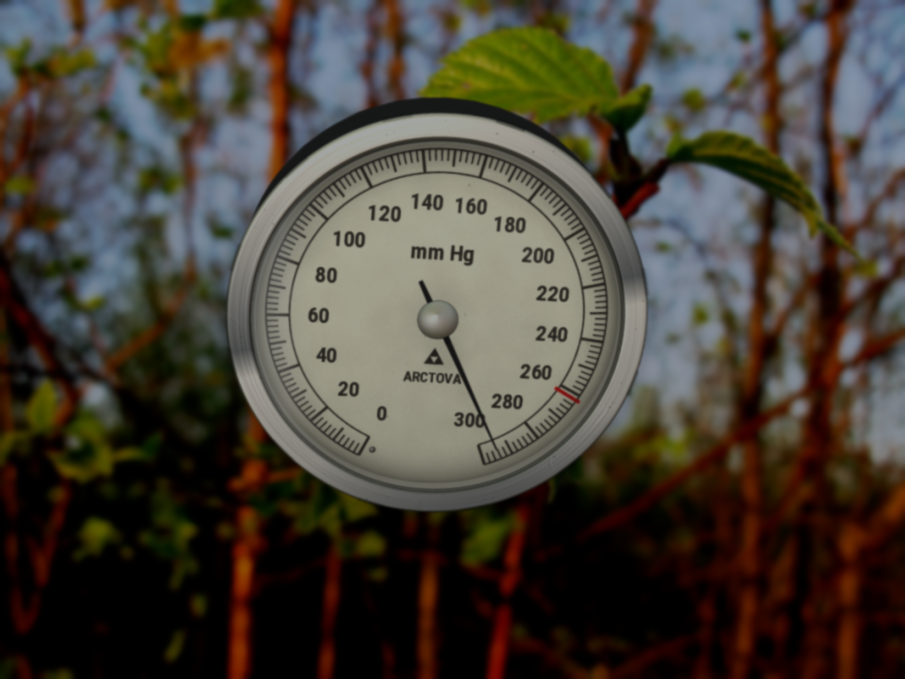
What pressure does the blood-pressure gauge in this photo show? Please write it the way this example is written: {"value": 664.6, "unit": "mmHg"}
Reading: {"value": 294, "unit": "mmHg"}
